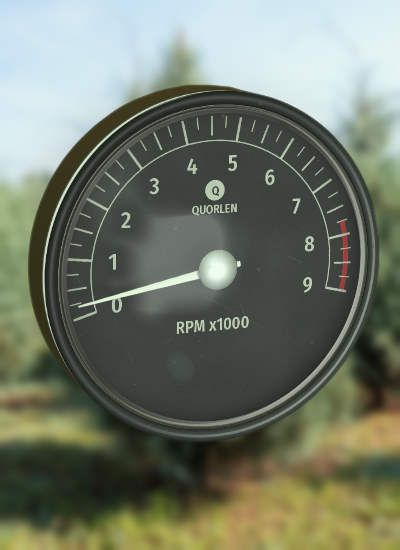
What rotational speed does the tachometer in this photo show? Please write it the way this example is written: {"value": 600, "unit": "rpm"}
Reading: {"value": 250, "unit": "rpm"}
